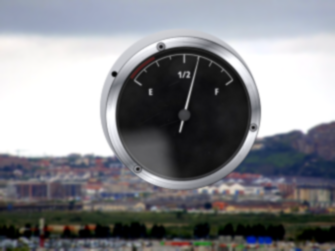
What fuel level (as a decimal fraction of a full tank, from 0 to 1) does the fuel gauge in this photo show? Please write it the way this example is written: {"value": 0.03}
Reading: {"value": 0.625}
